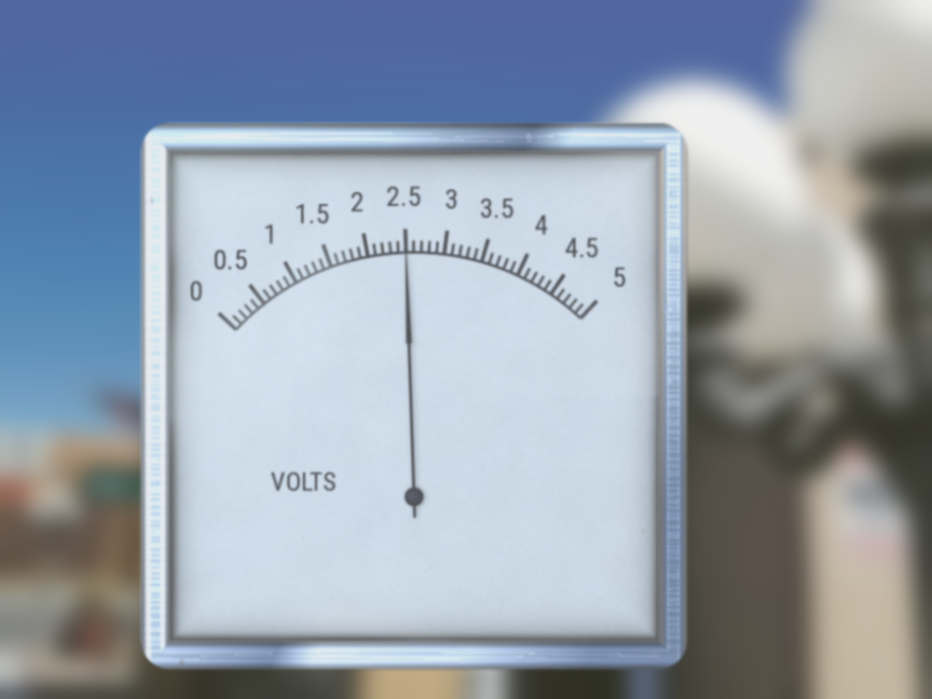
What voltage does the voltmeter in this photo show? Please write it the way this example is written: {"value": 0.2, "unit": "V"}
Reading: {"value": 2.5, "unit": "V"}
